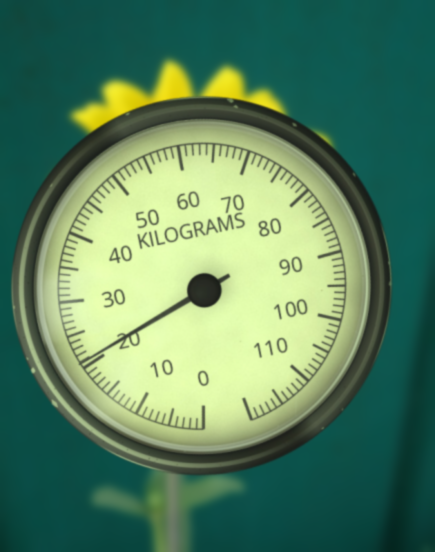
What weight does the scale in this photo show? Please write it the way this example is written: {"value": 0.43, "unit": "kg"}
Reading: {"value": 21, "unit": "kg"}
